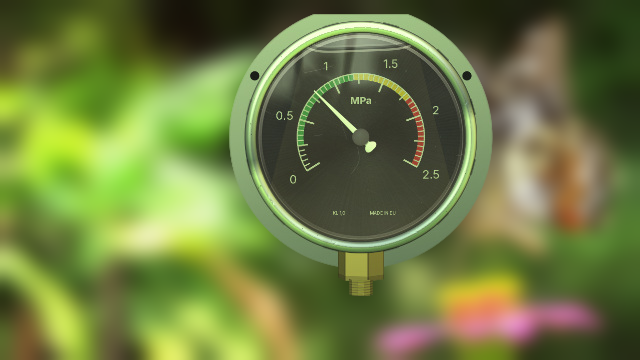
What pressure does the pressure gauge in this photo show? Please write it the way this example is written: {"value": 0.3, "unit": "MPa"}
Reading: {"value": 0.8, "unit": "MPa"}
